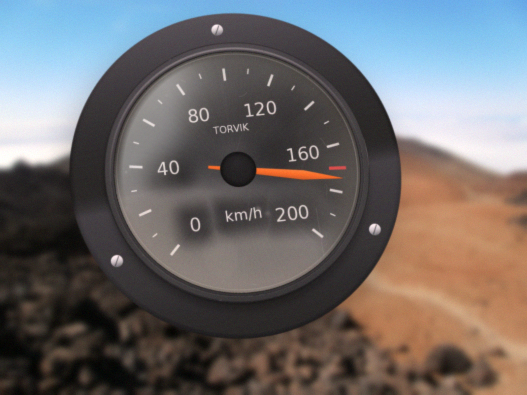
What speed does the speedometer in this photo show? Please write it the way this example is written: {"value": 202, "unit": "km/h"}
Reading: {"value": 175, "unit": "km/h"}
